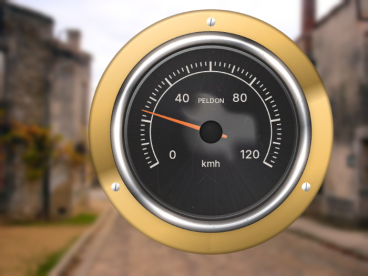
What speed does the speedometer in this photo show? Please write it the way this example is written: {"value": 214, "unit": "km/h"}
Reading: {"value": 24, "unit": "km/h"}
